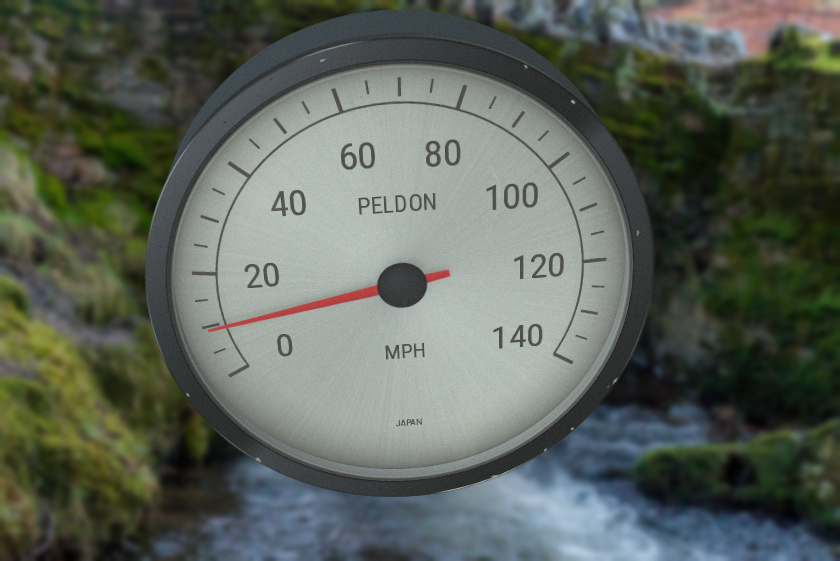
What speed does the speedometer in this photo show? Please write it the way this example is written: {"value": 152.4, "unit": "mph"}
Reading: {"value": 10, "unit": "mph"}
